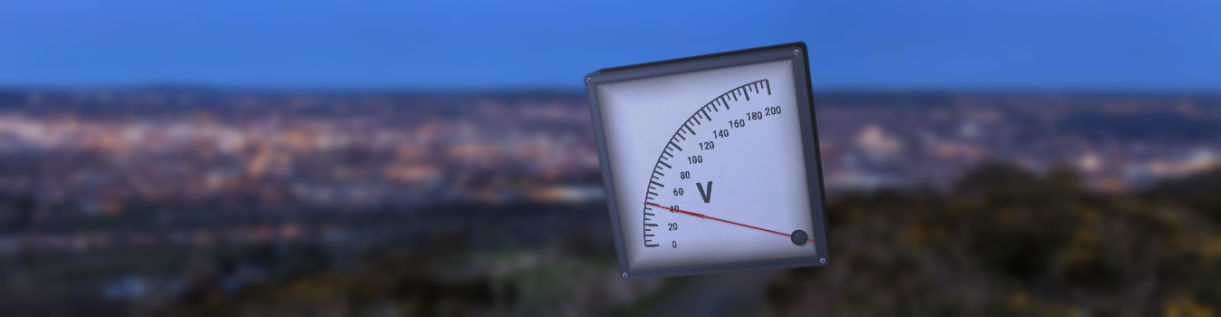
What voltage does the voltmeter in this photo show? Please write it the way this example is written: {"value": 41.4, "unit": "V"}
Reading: {"value": 40, "unit": "V"}
